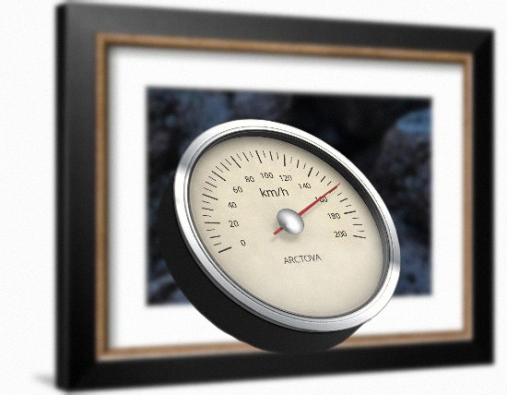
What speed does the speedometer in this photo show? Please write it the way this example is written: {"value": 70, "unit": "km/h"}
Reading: {"value": 160, "unit": "km/h"}
